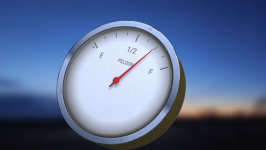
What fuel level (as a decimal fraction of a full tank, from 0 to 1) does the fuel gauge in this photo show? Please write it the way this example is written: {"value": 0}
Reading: {"value": 0.75}
